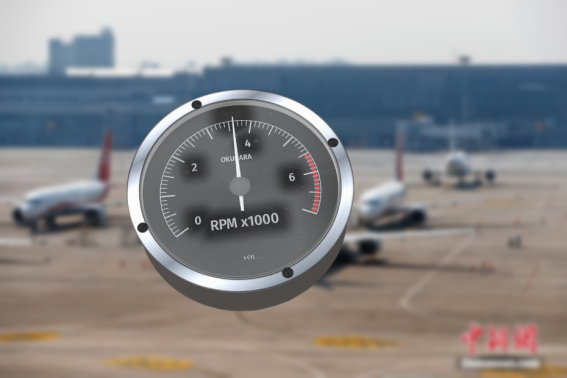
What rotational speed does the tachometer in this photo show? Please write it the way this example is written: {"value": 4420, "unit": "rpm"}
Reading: {"value": 3600, "unit": "rpm"}
